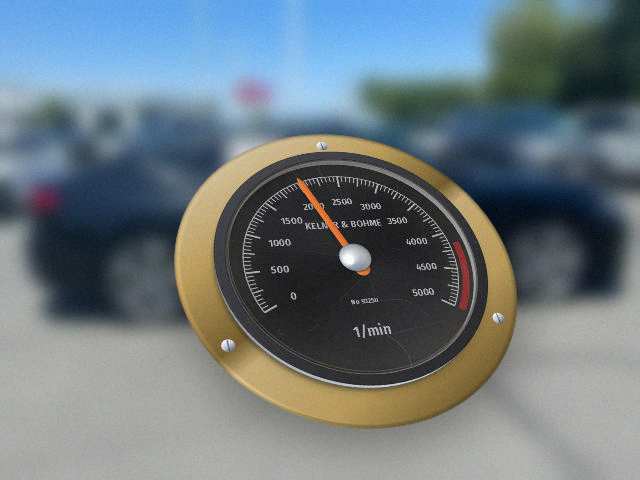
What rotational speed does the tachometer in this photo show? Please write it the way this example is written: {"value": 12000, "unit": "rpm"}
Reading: {"value": 2000, "unit": "rpm"}
